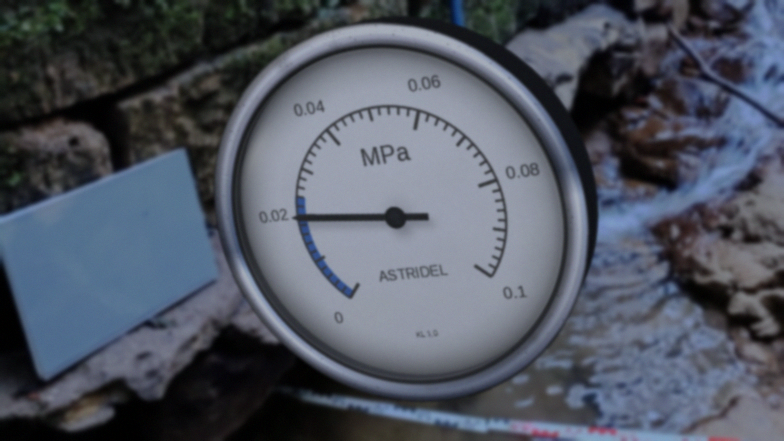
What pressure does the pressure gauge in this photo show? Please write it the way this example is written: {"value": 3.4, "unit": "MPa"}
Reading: {"value": 0.02, "unit": "MPa"}
